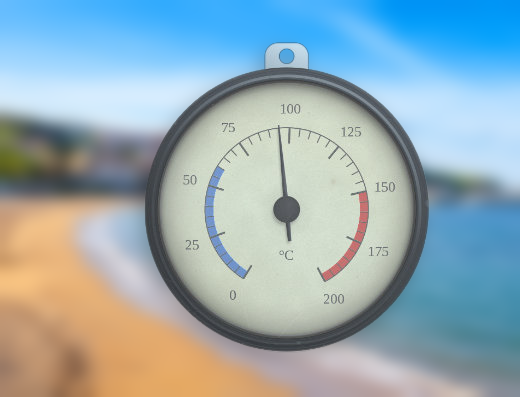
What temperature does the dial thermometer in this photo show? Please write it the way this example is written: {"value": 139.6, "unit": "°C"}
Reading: {"value": 95, "unit": "°C"}
